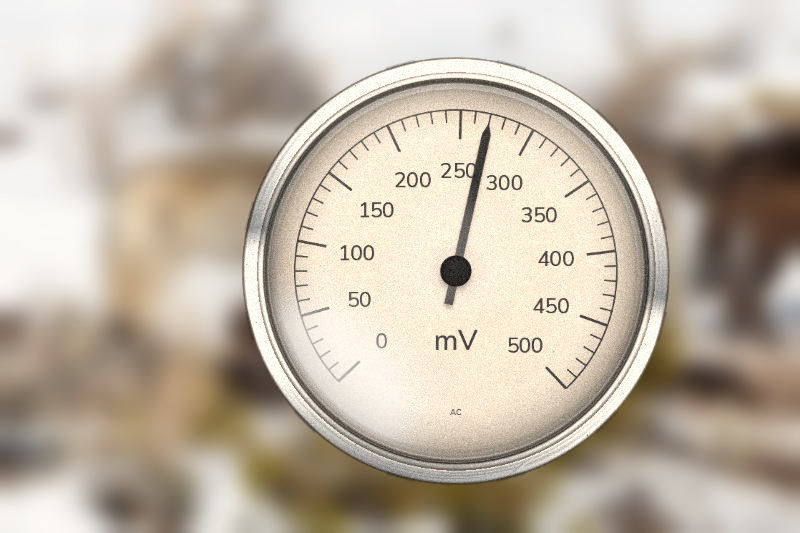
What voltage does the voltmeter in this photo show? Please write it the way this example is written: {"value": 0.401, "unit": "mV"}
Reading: {"value": 270, "unit": "mV"}
